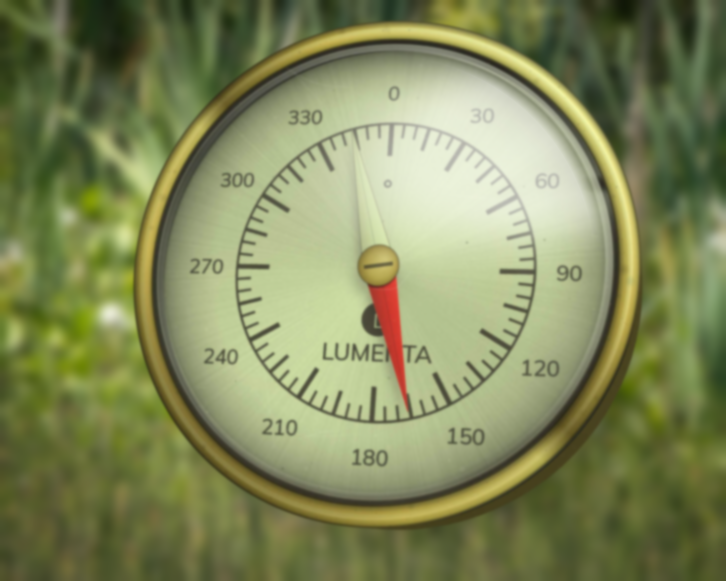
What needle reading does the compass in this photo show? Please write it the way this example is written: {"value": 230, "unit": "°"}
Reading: {"value": 165, "unit": "°"}
